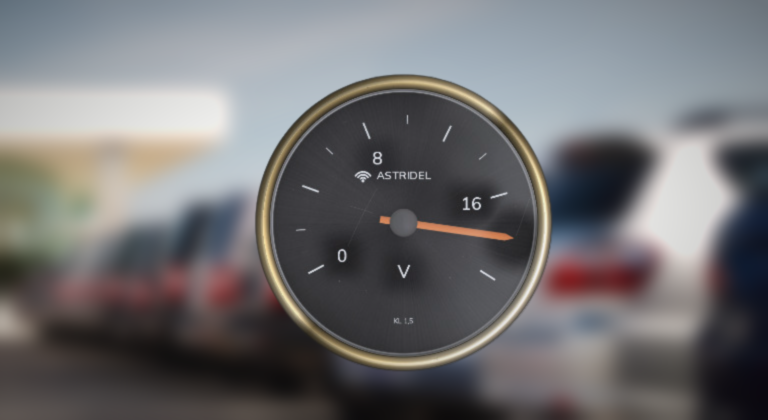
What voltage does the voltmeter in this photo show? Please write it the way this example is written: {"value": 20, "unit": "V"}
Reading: {"value": 18, "unit": "V"}
